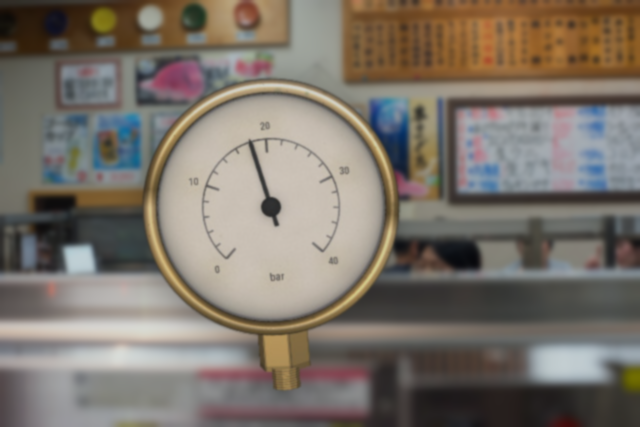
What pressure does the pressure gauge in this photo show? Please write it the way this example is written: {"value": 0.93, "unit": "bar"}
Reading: {"value": 18, "unit": "bar"}
